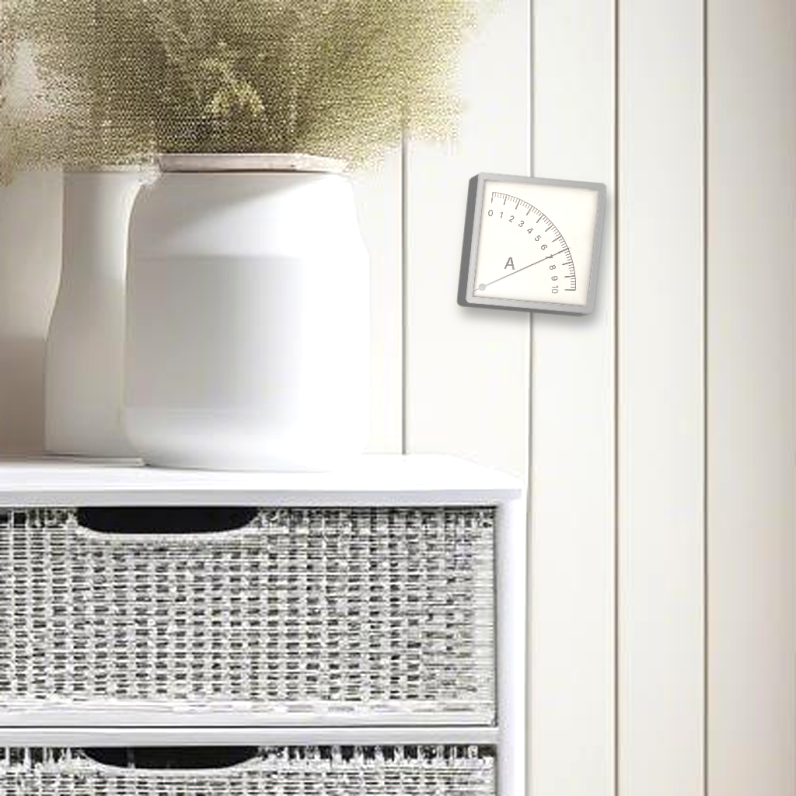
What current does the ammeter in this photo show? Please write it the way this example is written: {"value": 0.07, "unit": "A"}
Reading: {"value": 7, "unit": "A"}
